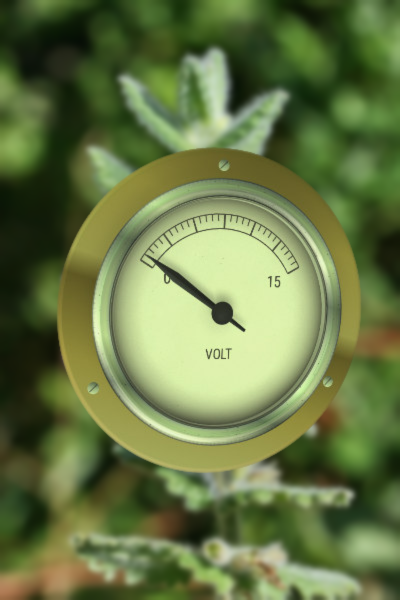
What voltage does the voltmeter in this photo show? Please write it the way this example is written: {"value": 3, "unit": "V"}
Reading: {"value": 0.5, "unit": "V"}
